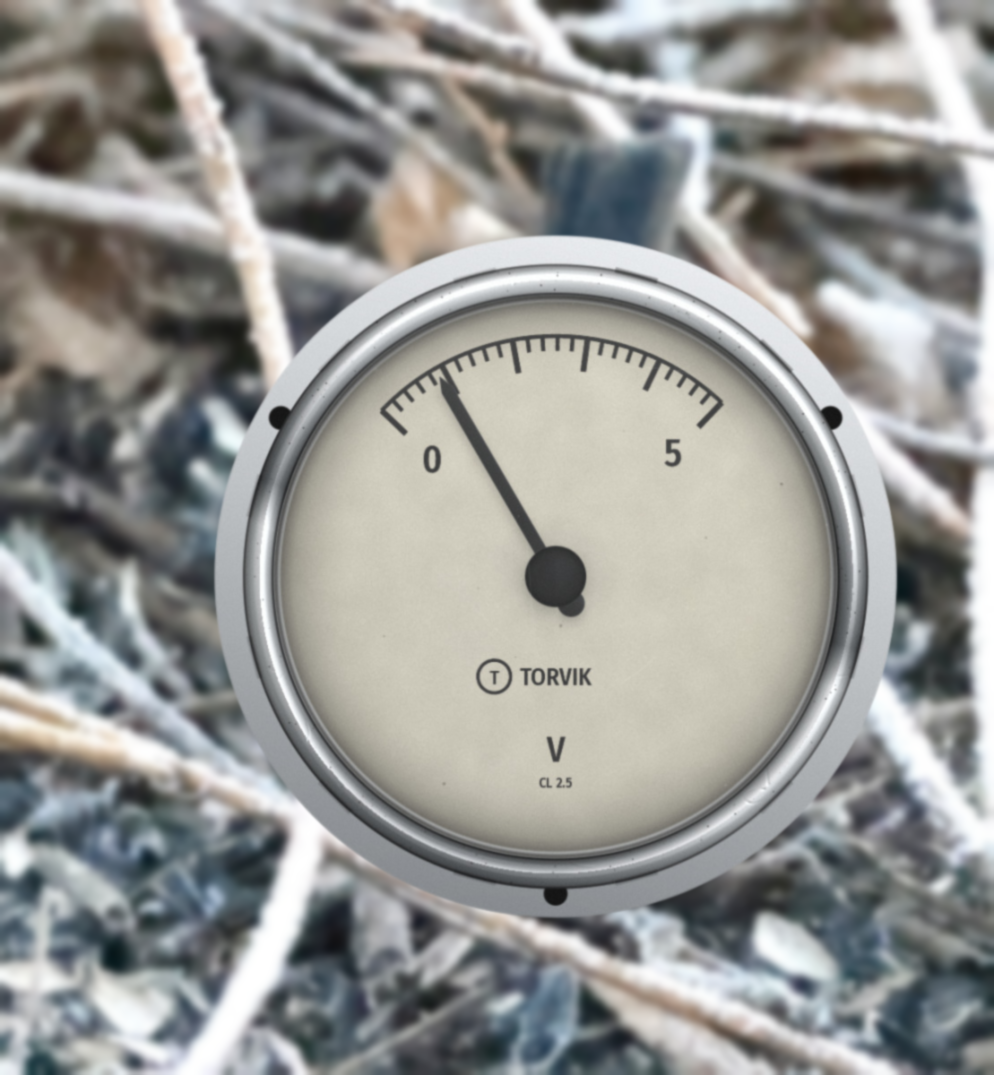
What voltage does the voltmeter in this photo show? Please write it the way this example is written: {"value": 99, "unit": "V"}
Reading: {"value": 0.9, "unit": "V"}
